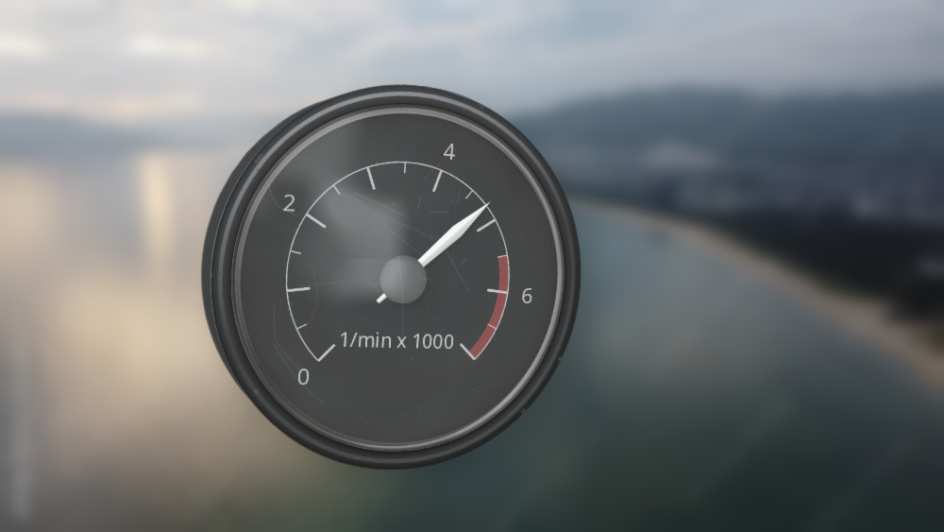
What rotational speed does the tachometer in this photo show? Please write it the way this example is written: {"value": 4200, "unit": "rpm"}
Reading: {"value": 4750, "unit": "rpm"}
